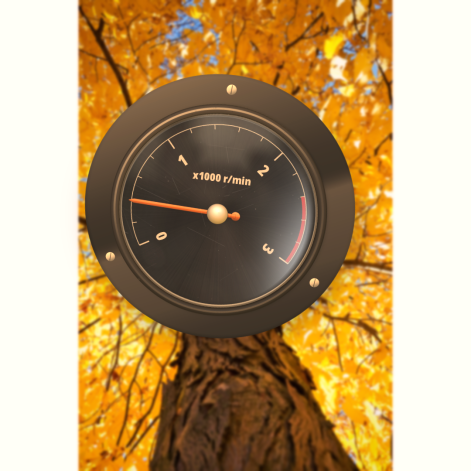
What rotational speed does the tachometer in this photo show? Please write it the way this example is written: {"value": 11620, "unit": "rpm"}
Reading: {"value": 400, "unit": "rpm"}
